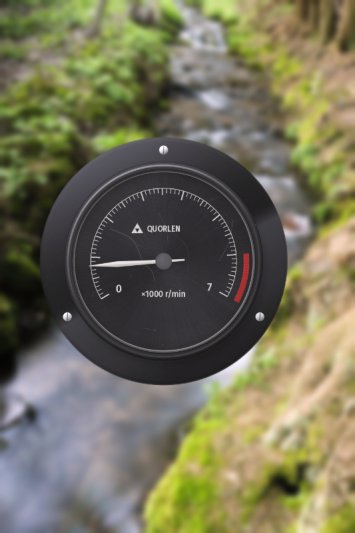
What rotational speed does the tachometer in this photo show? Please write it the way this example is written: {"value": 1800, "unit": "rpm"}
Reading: {"value": 800, "unit": "rpm"}
